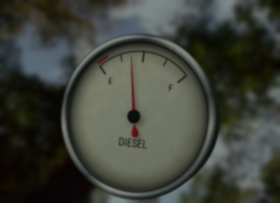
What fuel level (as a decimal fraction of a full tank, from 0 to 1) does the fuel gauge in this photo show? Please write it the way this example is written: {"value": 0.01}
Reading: {"value": 0.375}
